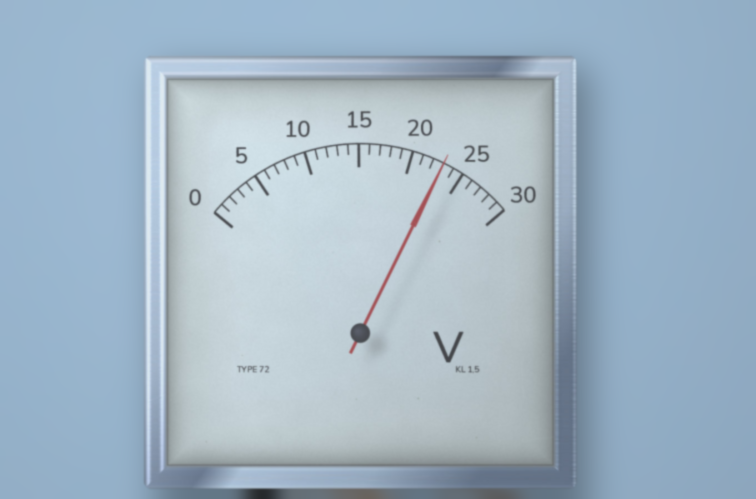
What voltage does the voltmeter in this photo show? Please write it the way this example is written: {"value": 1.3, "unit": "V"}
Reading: {"value": 23, "unit": "V"}
